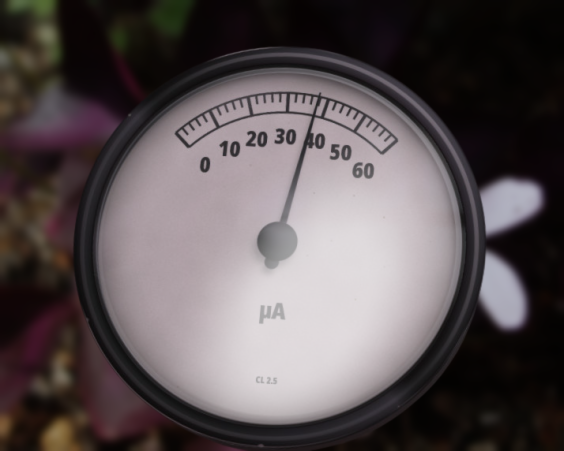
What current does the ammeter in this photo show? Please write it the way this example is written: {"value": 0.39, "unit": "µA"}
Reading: {"value": 38, "unit": "µA"}
